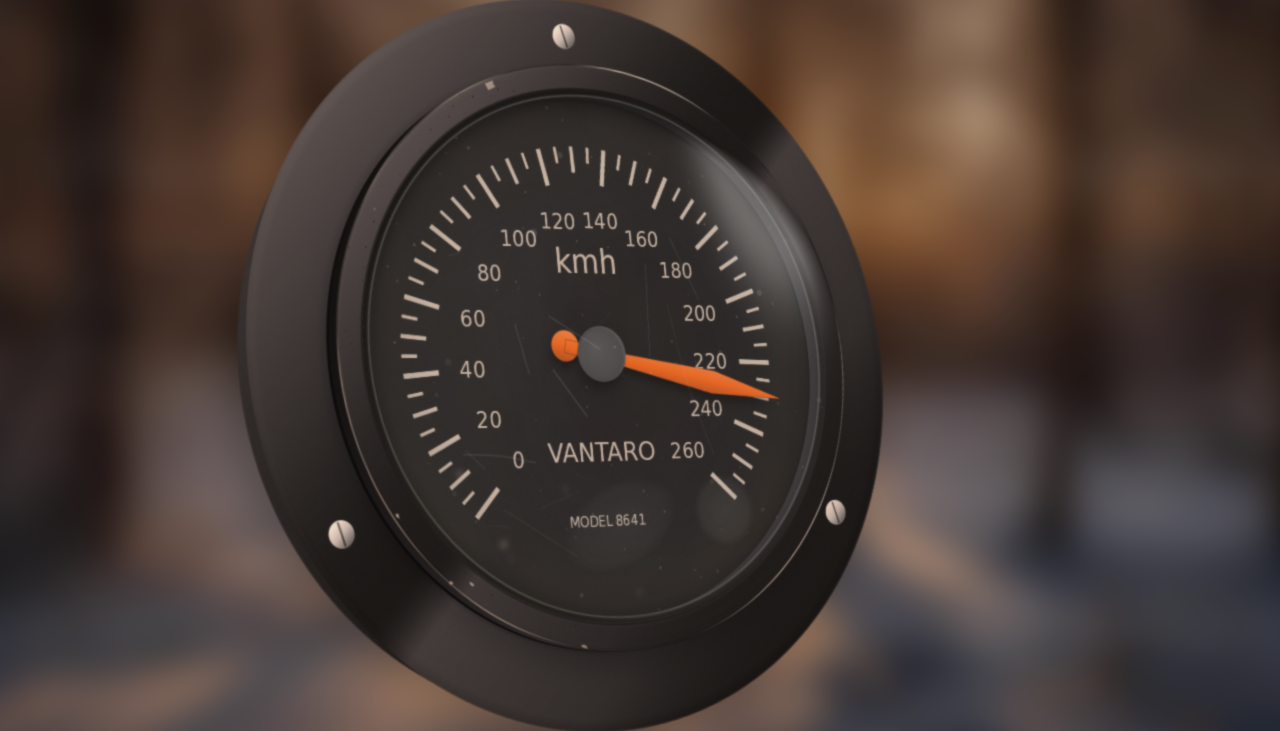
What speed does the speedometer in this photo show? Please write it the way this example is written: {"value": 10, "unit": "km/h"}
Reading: {"value": 230, "unit": "km/h"}
